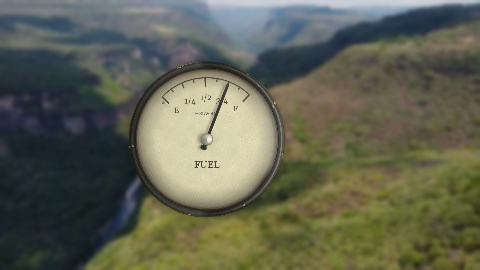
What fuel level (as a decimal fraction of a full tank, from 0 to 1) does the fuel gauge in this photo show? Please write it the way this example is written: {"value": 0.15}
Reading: {"value": 0.75}
